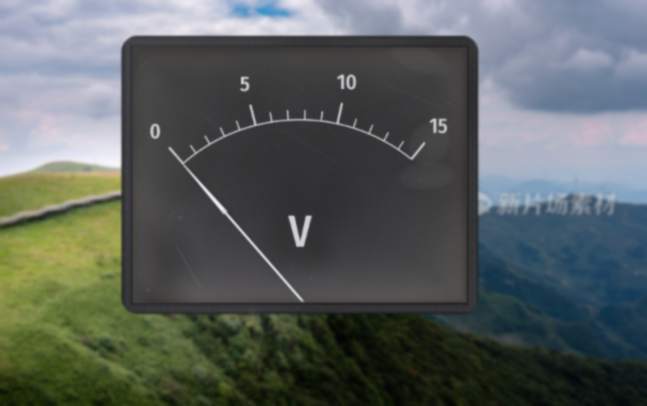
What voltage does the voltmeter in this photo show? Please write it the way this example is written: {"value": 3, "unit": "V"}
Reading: {"value": 0, "unit": "V"}
